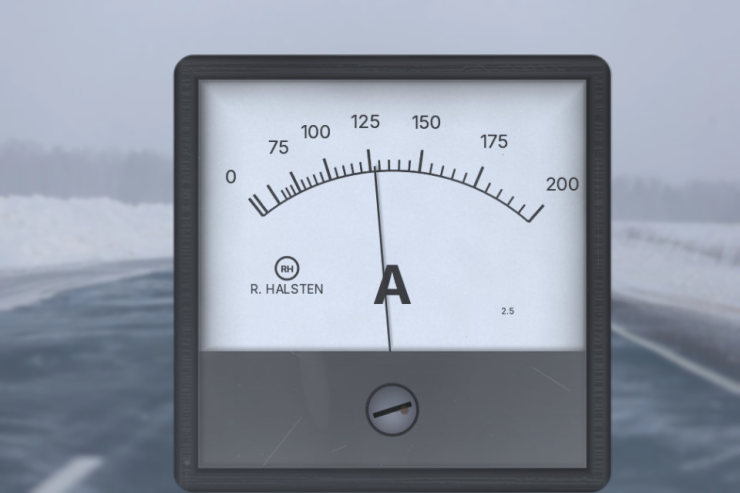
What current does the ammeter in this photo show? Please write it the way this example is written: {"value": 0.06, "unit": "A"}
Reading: {"value": 127.5, "unit": "A"}
